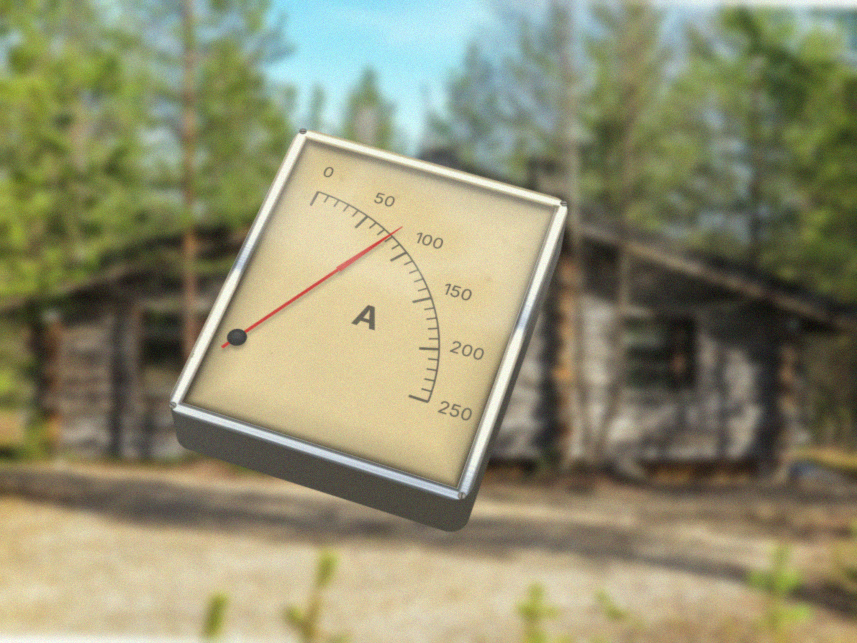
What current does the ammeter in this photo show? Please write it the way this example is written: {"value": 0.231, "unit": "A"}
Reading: {"value": 80, "unit": "A"}
